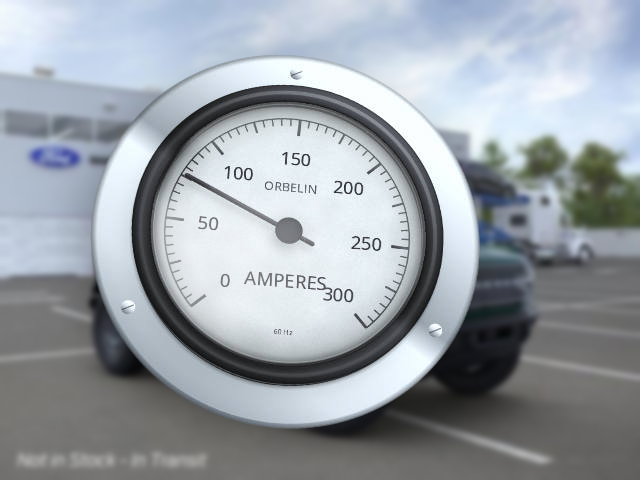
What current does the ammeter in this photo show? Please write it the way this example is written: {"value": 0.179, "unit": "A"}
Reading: {"value": 75, "unit": "A"}
